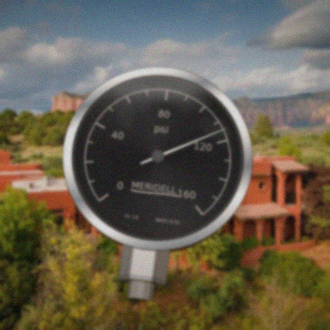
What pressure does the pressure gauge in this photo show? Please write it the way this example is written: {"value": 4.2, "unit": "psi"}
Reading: {"value": 115, "unit": "psi"}
